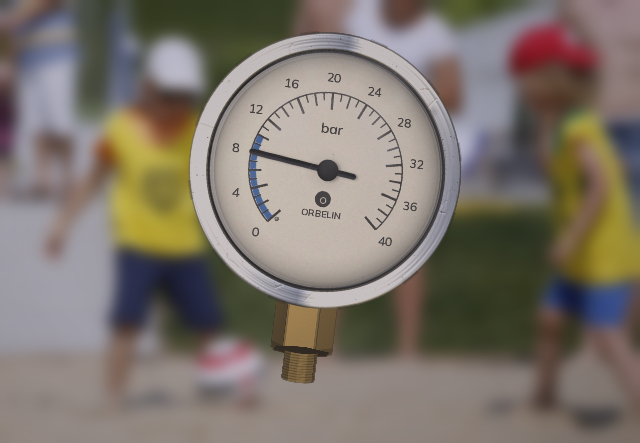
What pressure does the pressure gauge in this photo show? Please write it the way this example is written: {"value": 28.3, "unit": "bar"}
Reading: {"value": 8, "unit": "bar"}
